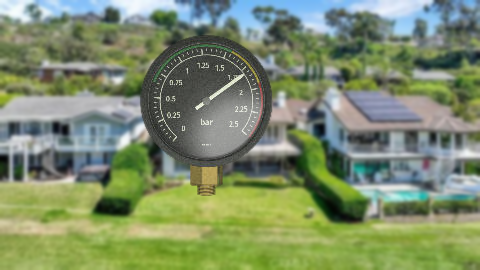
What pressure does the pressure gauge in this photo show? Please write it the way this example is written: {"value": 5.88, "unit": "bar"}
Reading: {"value": 1.8, "unit": "bar"}
